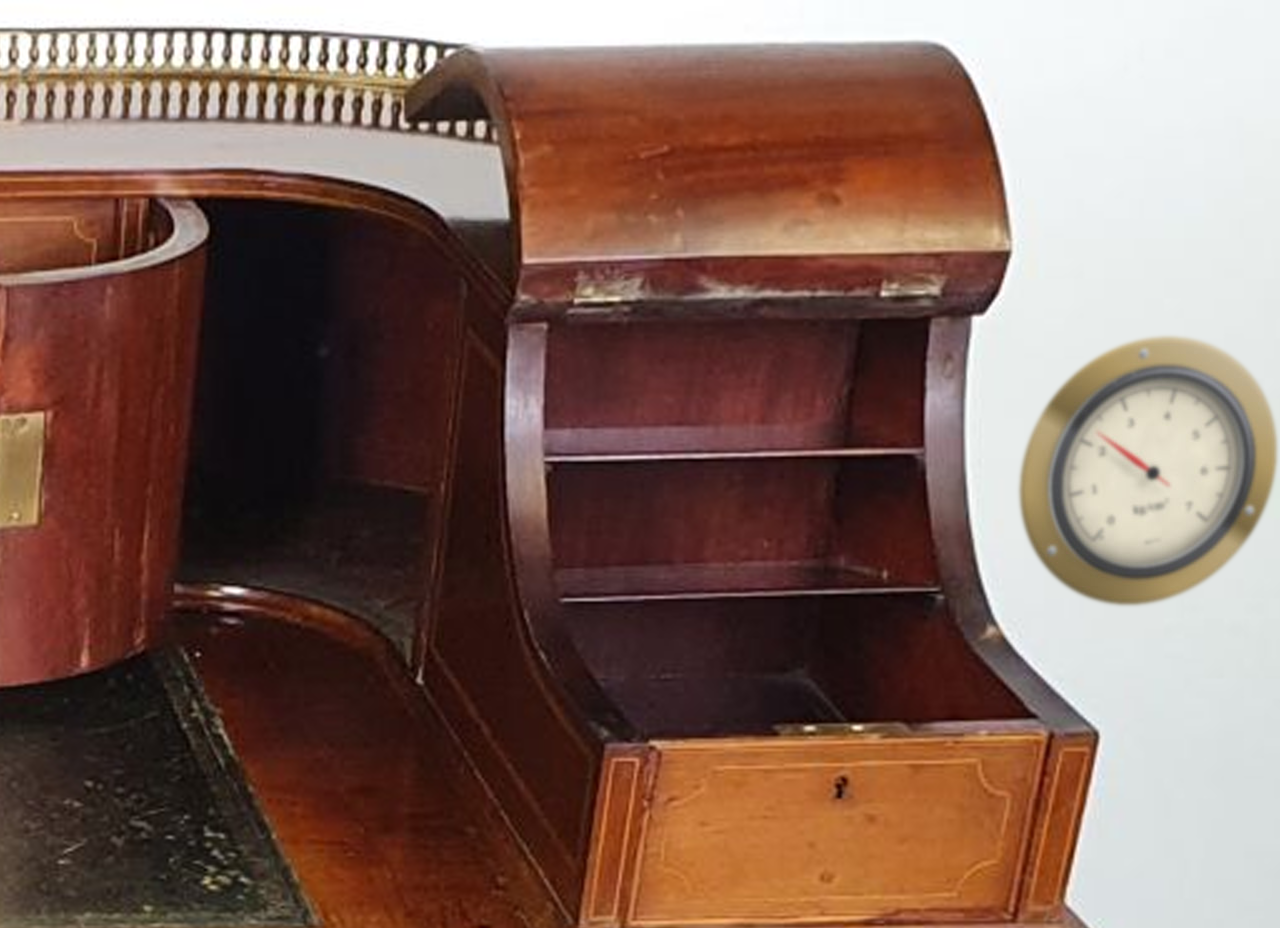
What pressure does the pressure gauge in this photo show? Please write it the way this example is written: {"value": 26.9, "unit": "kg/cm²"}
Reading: {"value": 2.25, "unit": "kg/cm²"}
